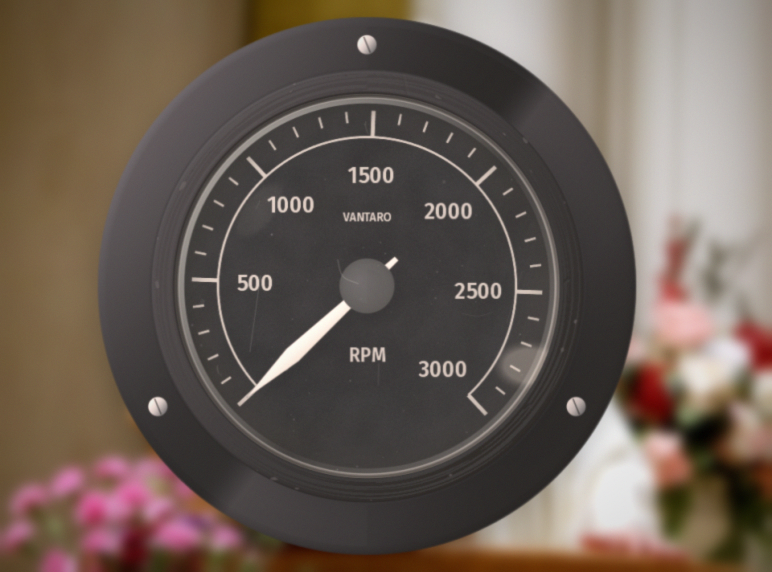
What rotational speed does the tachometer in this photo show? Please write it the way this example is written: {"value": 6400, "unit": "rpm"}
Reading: {"value": 0, "unit": "rpm"}
